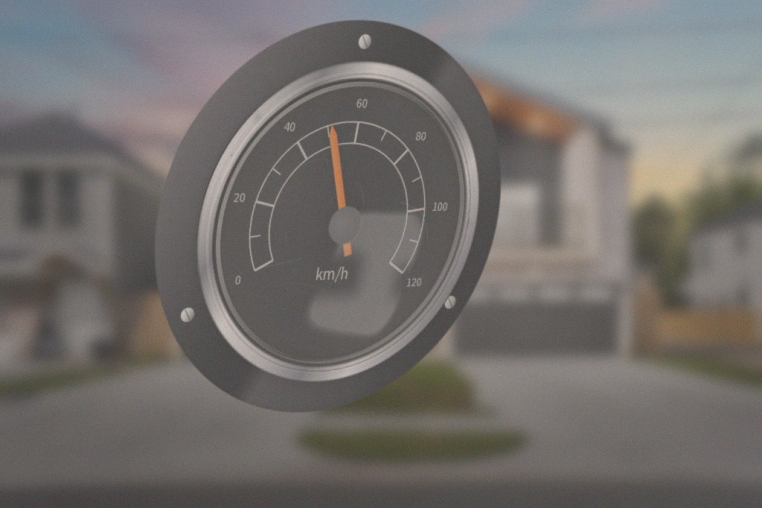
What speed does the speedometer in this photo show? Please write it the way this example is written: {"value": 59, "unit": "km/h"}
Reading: {"value": 50, "unit": "km/h"}
